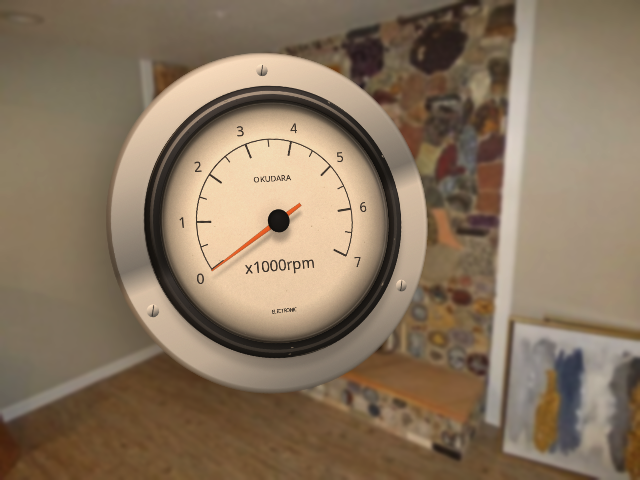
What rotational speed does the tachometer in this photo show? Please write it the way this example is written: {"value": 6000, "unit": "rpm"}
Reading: {"value": 0, "unit": "rpm"}
